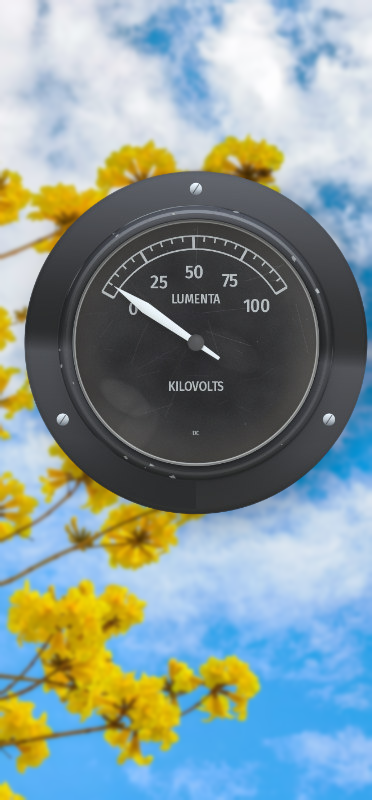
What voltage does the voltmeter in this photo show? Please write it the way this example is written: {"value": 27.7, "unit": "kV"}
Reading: {"value": 5, "unit": "kV"}
